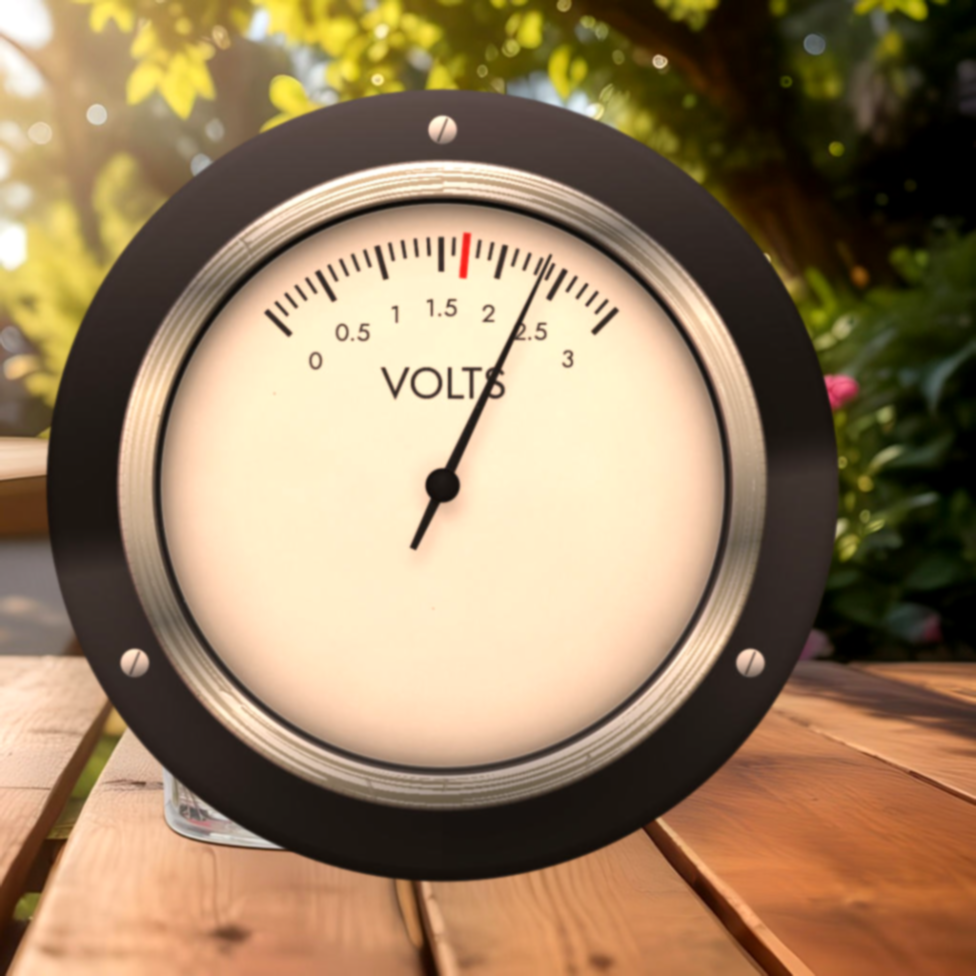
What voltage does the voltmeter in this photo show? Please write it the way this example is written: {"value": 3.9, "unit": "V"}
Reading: {"value": 2.35, "unit": "V"}
